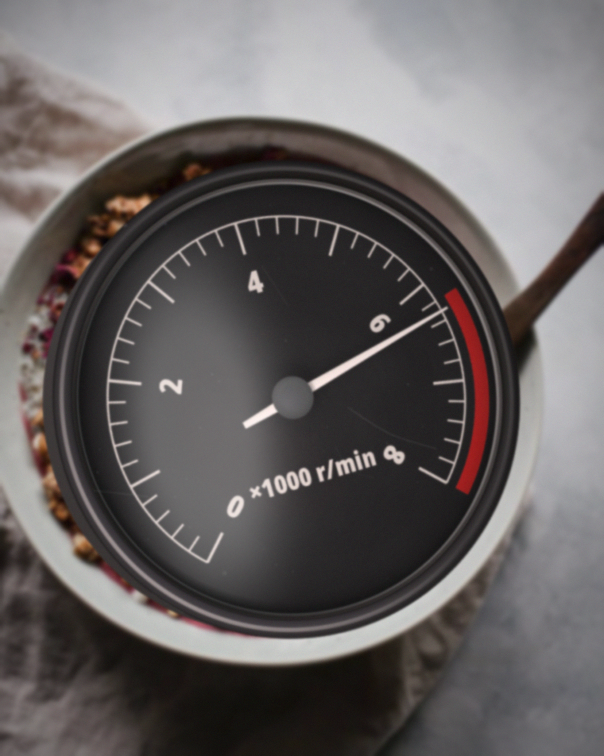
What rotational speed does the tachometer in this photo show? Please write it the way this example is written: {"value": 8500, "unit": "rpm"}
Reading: {"value": 6300, "unit": "rpm"}
